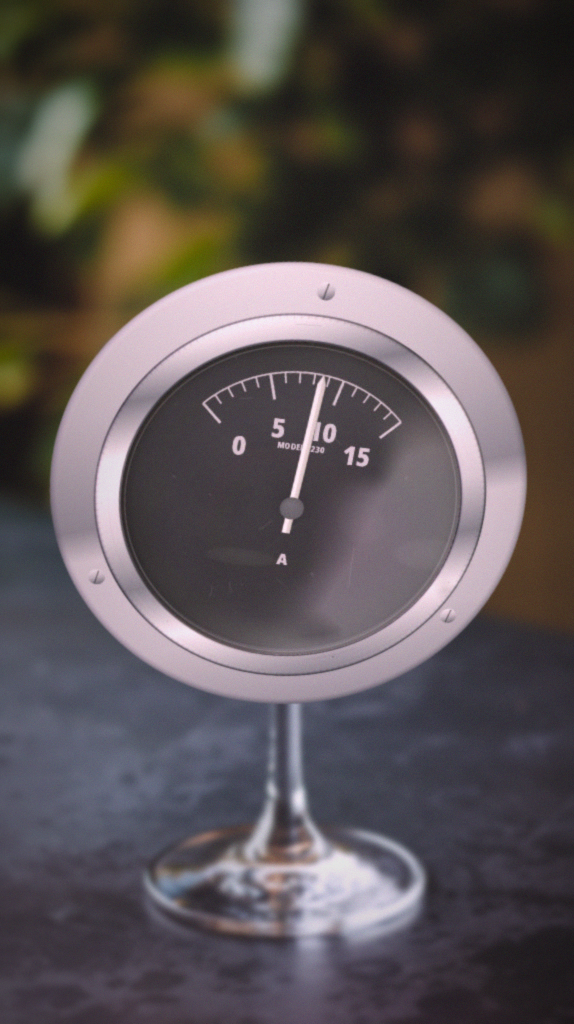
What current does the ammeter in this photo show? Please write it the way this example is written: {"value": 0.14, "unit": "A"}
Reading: {"value": 8.5, "unit": "A"}
